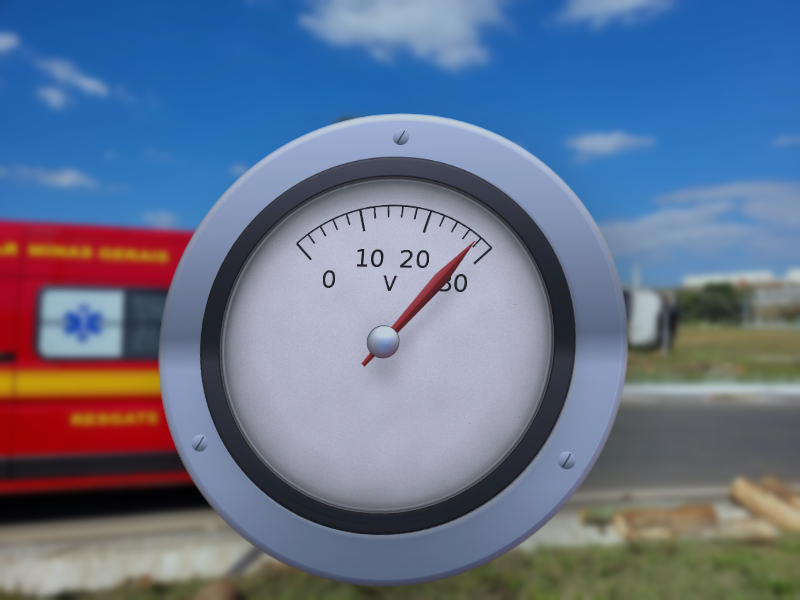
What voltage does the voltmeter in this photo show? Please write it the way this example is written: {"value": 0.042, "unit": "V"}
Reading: {"value": 28, "unit": "V"}
